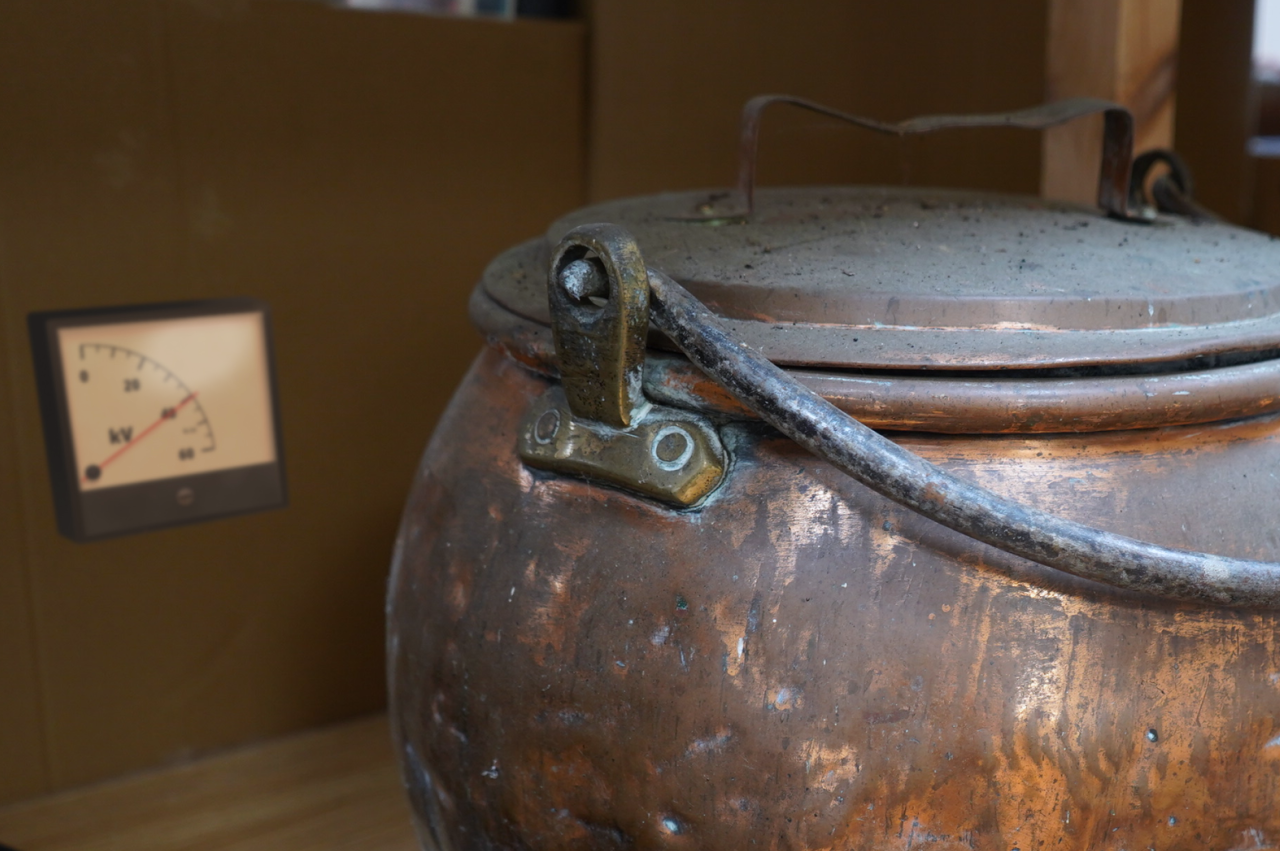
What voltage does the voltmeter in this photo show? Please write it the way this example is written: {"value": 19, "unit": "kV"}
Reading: {"value": 40, "unit": "kV"}
